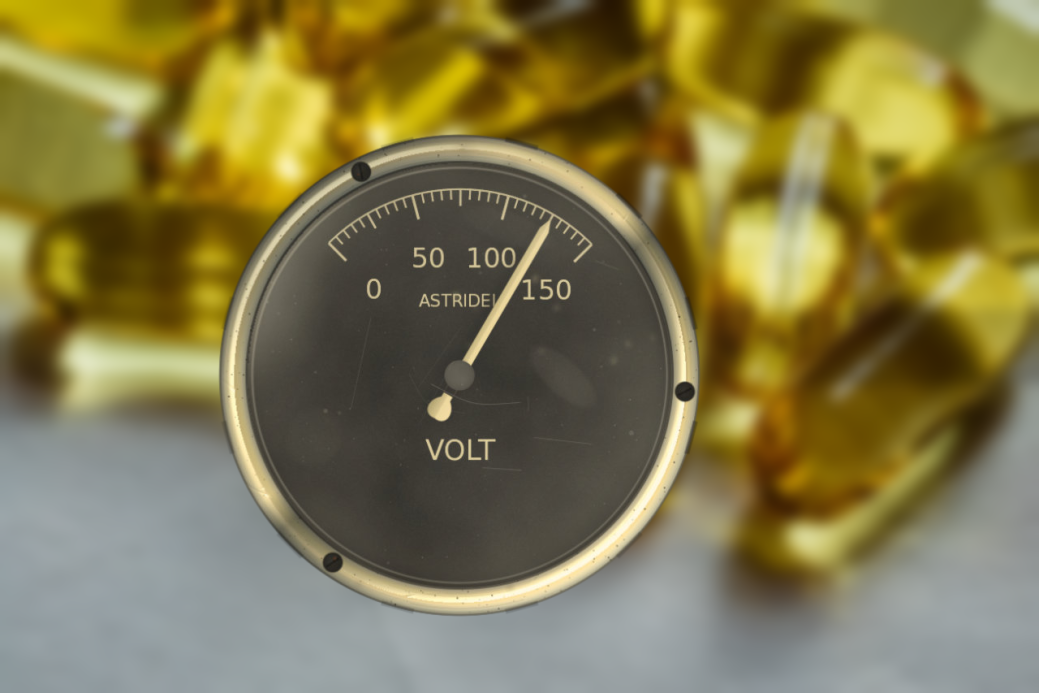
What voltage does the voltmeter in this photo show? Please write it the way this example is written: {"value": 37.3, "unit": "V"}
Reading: {"value": 125, "unit": "V"}
